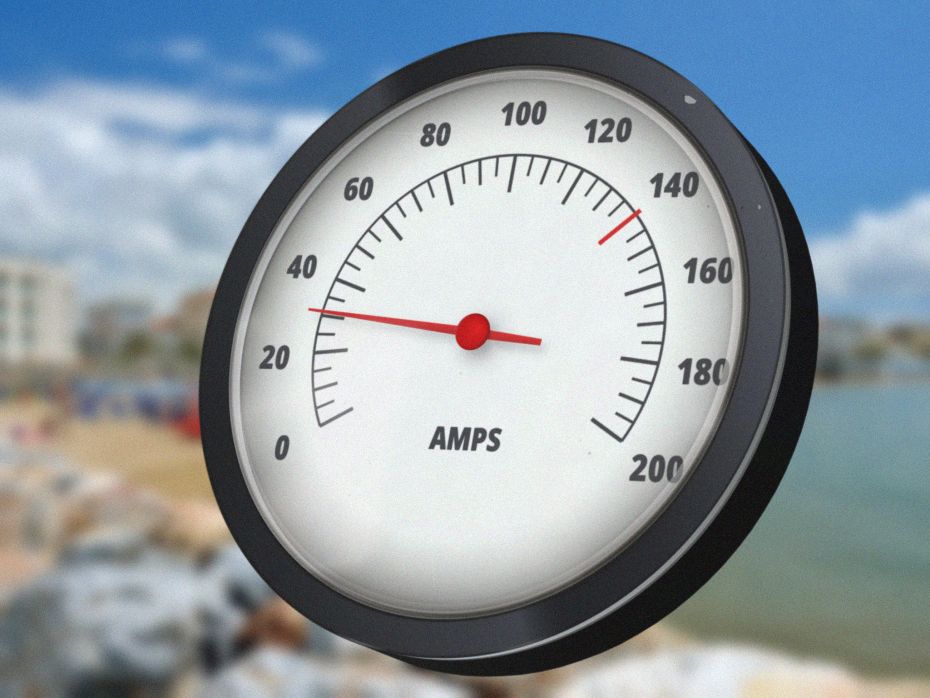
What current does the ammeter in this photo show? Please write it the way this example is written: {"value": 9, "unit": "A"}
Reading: {"value": 30, "unit": "A"}
